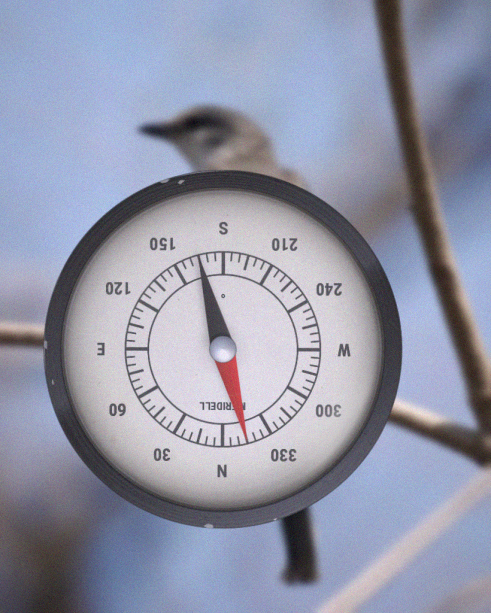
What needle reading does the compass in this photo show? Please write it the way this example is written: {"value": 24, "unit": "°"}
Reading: {"value": 345, "unit": "°"}
